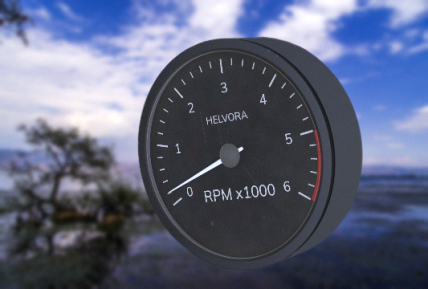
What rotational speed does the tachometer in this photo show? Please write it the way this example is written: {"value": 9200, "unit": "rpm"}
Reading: {"value": 200, "unit": "rpm"}
